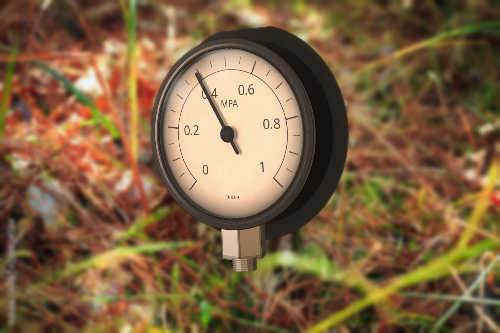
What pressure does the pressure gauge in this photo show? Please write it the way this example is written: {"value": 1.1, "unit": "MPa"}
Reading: {"value": 0.4, "unit": "MPa"}
